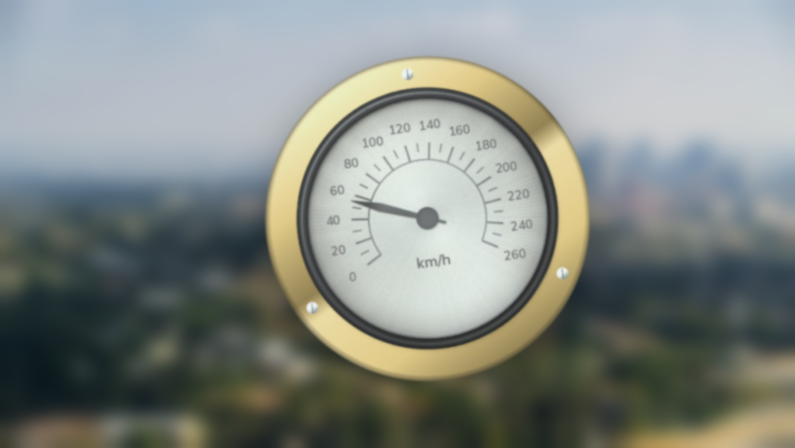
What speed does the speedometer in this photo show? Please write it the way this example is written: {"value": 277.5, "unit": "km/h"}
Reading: {"value": 55, "unit": "km/h"}
